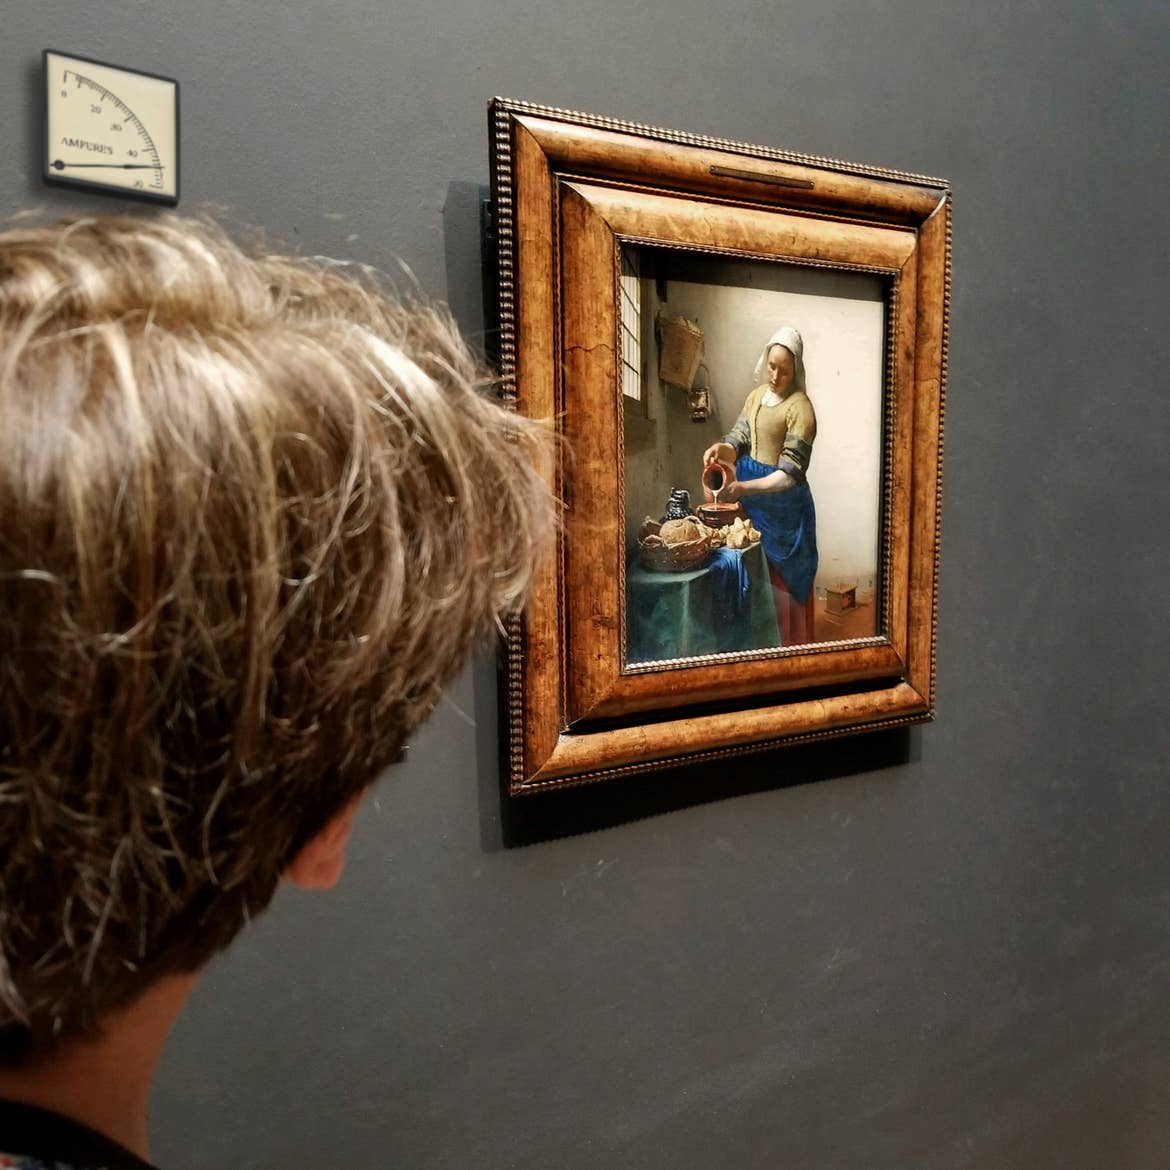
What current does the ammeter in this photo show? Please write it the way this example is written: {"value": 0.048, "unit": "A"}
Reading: {"value": 45, "unit": "A"}
